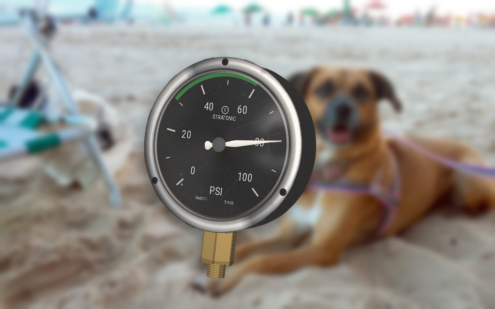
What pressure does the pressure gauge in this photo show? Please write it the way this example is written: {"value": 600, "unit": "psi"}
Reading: {"value": 80, "unit": "psi"}
